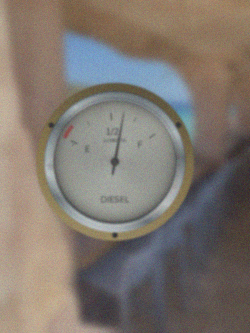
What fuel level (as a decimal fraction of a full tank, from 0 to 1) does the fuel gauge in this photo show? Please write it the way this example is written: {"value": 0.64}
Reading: {"value": 0.625}
